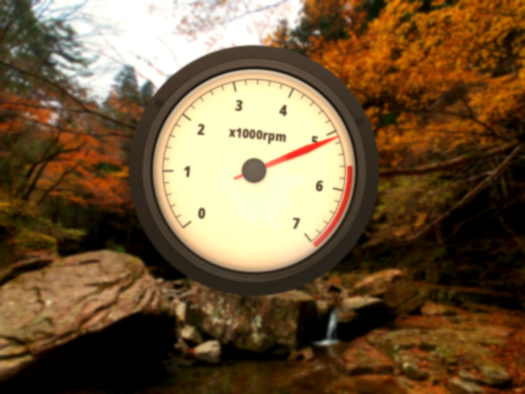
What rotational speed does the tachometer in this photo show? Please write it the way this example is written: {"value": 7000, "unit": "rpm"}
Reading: {"value": 5100, "unit": "rpm"}
